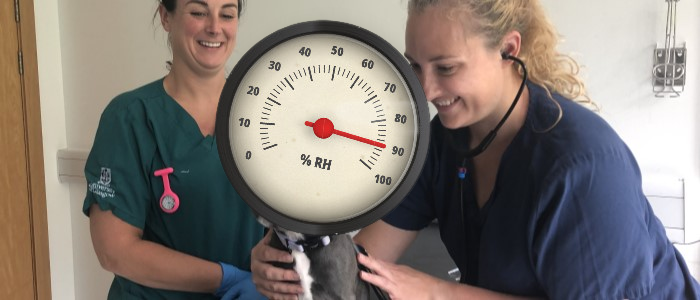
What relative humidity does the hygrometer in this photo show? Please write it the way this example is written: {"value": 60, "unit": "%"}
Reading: {"value": 90, "unit": "%"}
